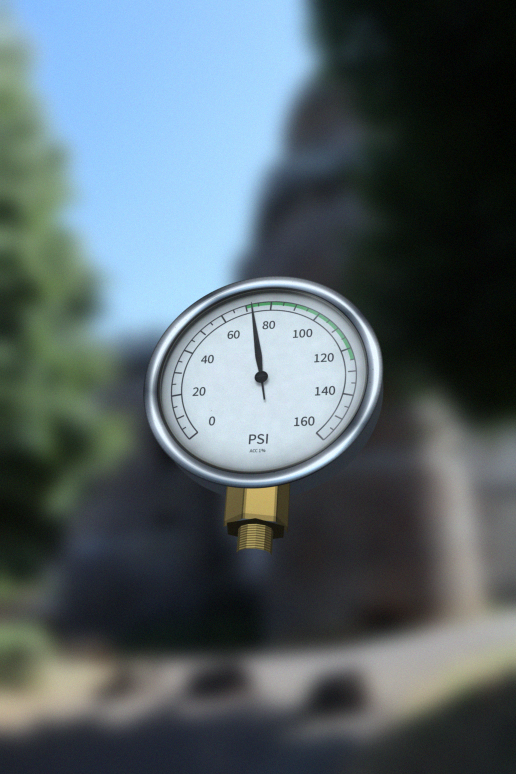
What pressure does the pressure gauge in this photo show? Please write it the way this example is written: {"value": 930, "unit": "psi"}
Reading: {"value": 72.5, "unit": "psi"}
